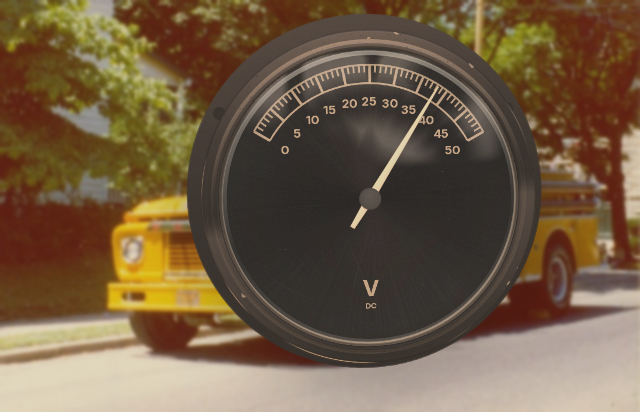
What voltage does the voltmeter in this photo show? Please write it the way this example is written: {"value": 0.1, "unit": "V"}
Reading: {"value": 38, "unit": "V"}
